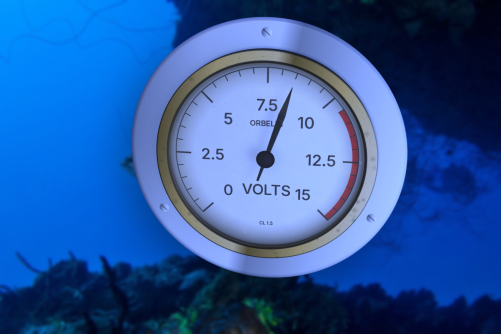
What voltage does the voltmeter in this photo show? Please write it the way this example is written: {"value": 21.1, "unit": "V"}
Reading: {"value": 8.5, "unit": "V"}
